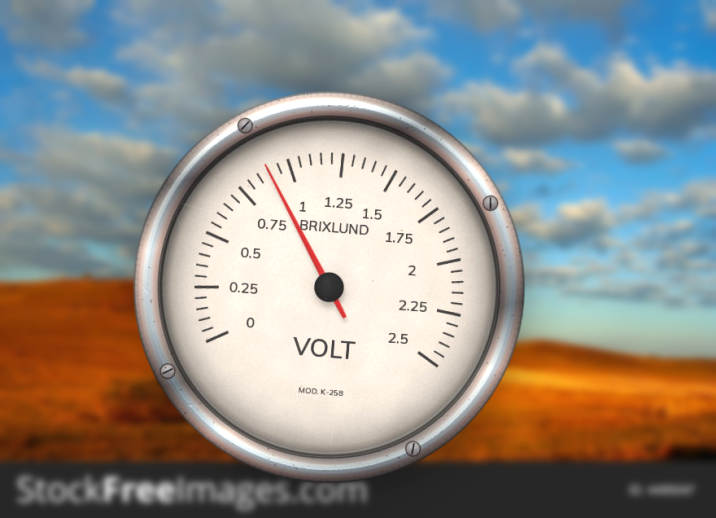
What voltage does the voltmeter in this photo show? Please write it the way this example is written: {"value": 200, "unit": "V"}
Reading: {"value": 0.9, "unit": "V"}
